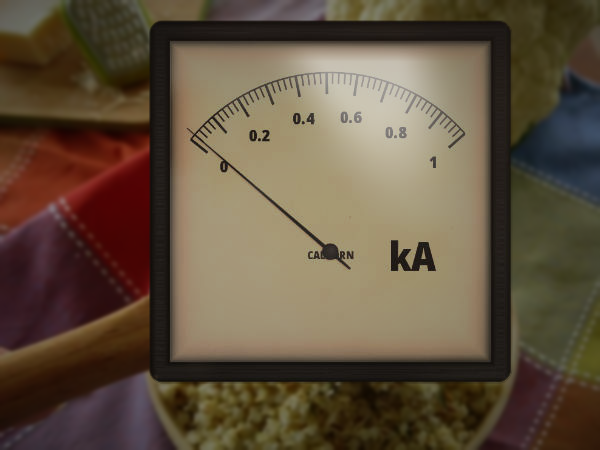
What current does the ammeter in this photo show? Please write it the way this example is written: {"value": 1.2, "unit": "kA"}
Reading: {"value": 0.02, "unit": "kA"}
